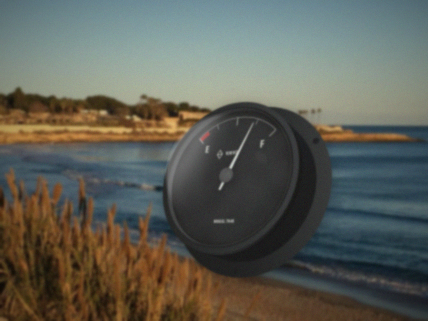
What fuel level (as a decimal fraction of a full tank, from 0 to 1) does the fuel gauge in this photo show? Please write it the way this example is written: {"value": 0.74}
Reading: {"value": 0.75}
